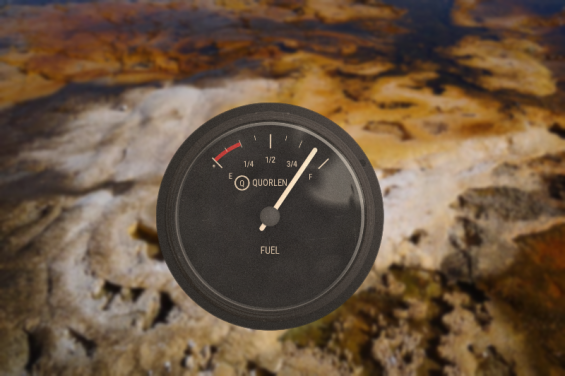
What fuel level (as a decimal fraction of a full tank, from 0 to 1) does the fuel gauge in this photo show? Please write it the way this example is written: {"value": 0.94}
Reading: {"value": 0.875}
